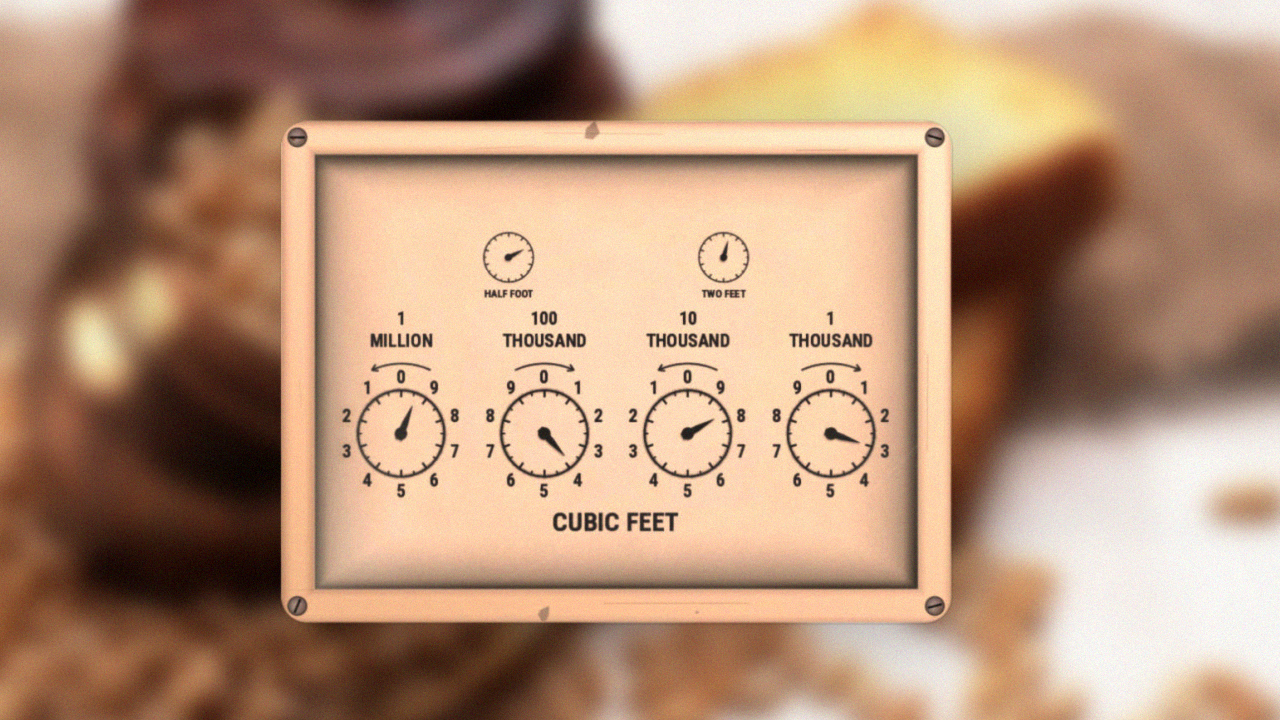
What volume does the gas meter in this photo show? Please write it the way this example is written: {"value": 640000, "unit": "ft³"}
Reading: {"value": 938300, "unit": "ft³"}
